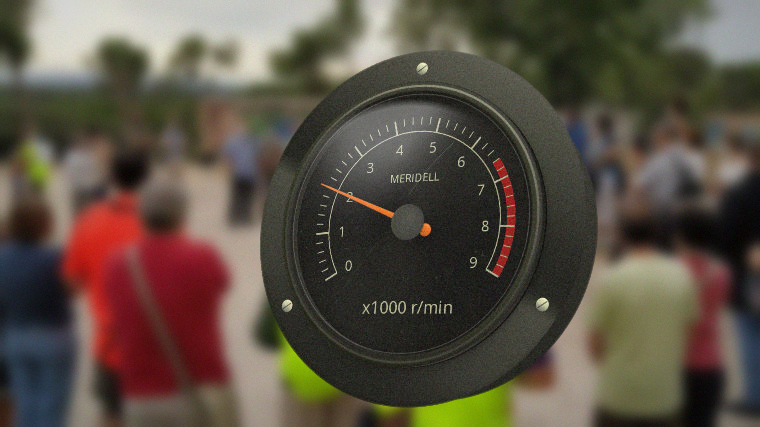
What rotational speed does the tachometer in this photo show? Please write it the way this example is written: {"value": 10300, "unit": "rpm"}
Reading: {"value": 2000, "unit": "rpm"}
